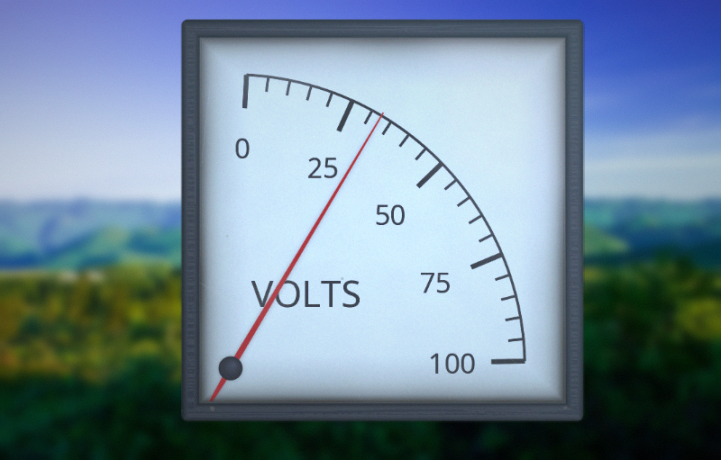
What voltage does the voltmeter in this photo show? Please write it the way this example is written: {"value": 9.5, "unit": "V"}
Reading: {"value": 32.5, "unit": "V"}
